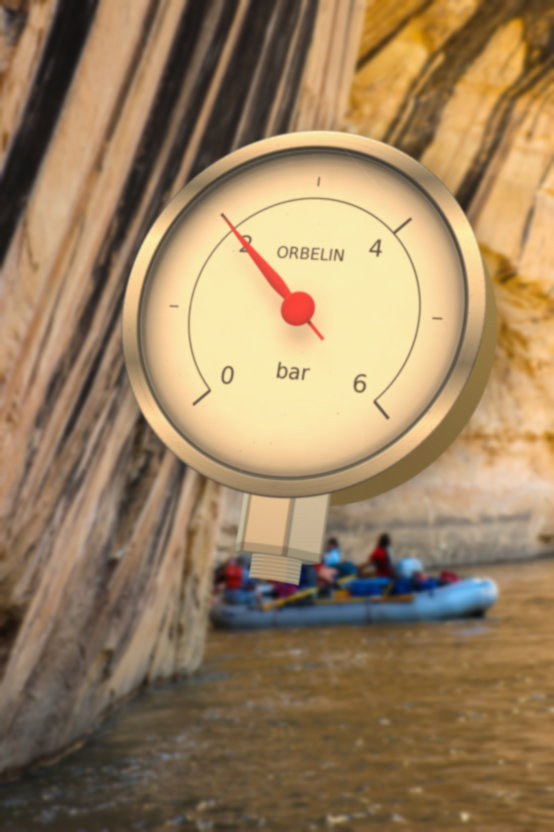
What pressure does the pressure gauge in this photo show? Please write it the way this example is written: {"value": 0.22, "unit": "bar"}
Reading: {"value": 2, "unit": "bar"}
